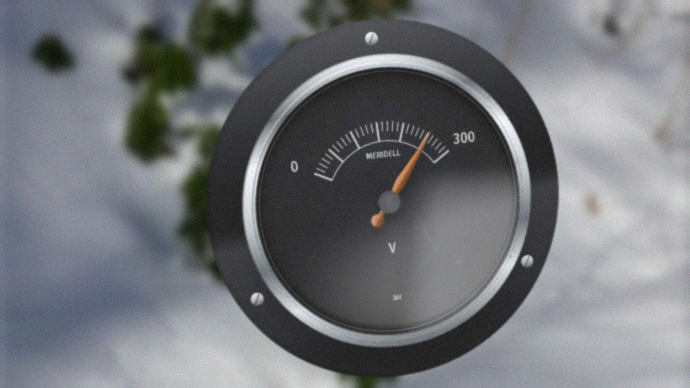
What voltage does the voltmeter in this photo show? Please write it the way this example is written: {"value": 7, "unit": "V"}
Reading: {"value": 250, "unit": "V"}
